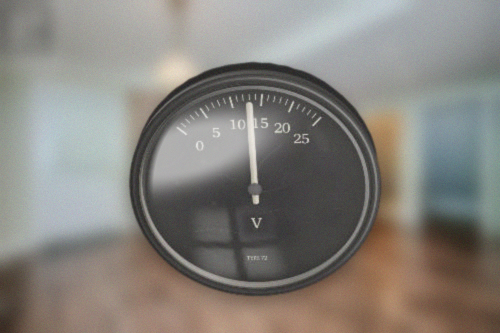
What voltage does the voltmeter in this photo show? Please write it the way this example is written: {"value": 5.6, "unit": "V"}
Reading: {"value": 13, "unit": "V"}
